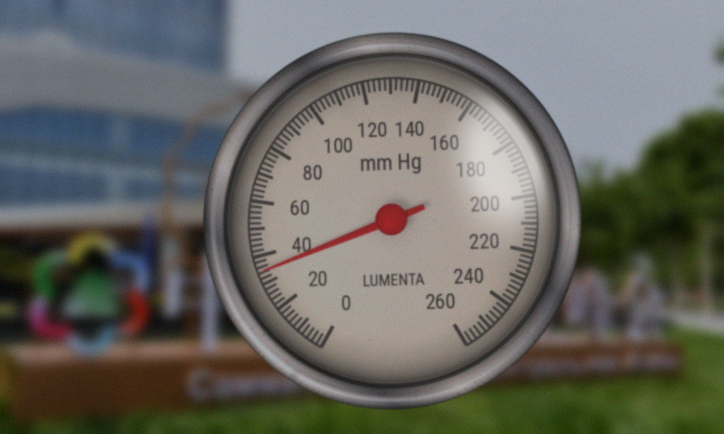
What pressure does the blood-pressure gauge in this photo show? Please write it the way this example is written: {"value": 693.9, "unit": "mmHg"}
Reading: {"value": 34, "unit": "mmHg"}
